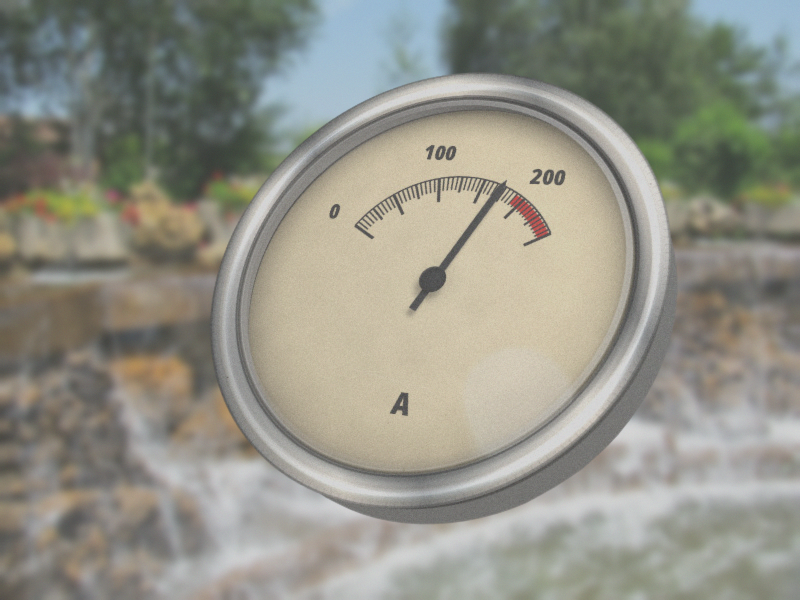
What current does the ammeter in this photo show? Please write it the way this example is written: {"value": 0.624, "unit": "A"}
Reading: {"value": 175, "unit": "A"}
